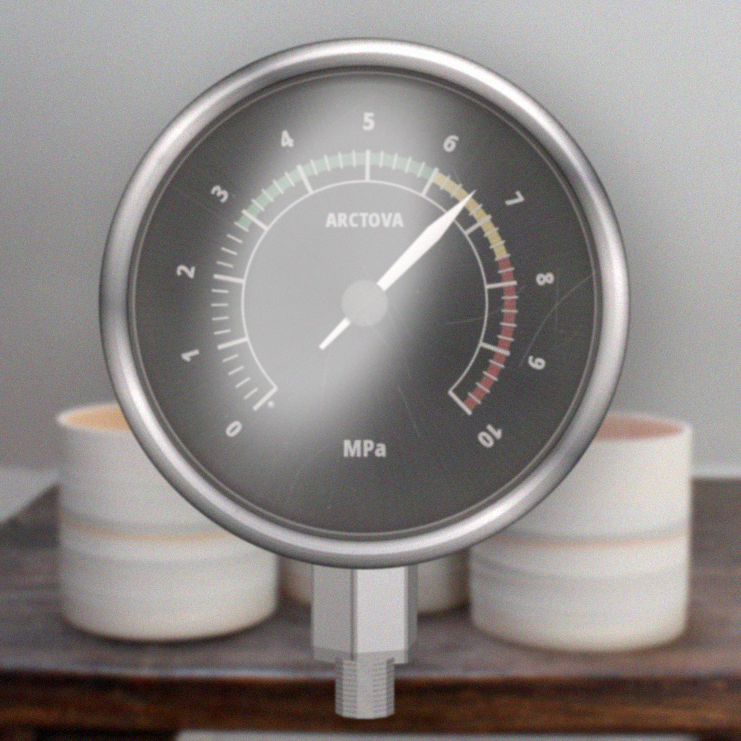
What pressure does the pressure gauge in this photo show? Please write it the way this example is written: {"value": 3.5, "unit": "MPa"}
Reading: {"value": 6.6, "unit": "MPa"}
